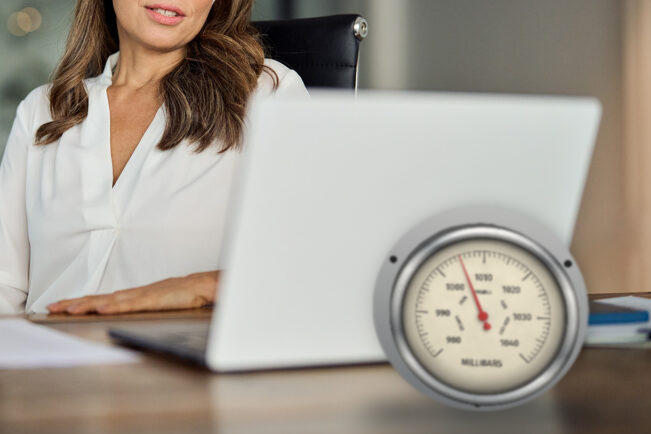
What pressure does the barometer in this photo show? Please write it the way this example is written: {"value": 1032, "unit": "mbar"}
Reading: {"value": 1005, "unit": "mbar"}
